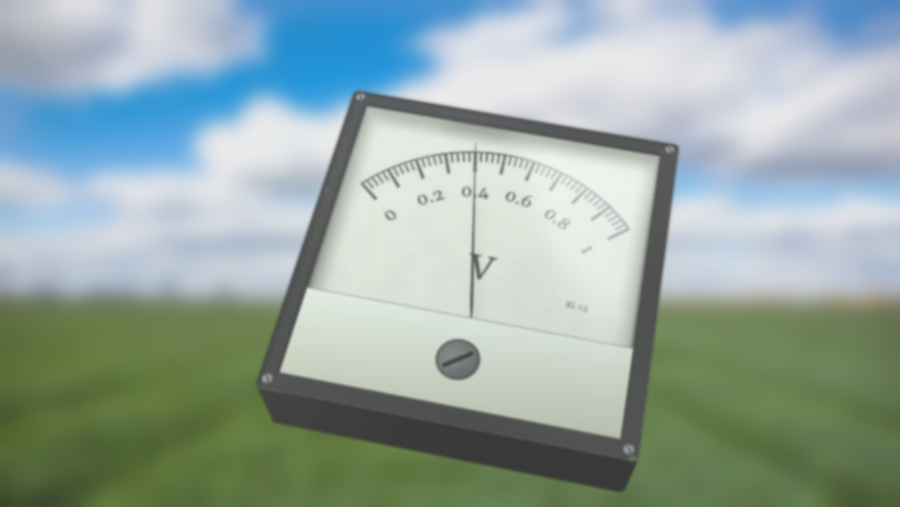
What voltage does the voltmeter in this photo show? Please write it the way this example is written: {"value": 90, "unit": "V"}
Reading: {"value": 0.4, "unit": "V"}
